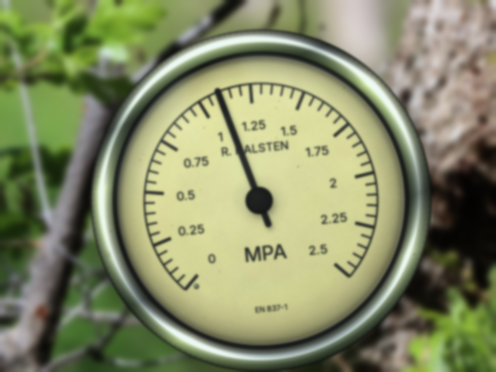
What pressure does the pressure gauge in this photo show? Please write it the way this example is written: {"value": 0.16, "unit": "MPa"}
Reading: {"value": 1.1, "unit": "MPa"}
